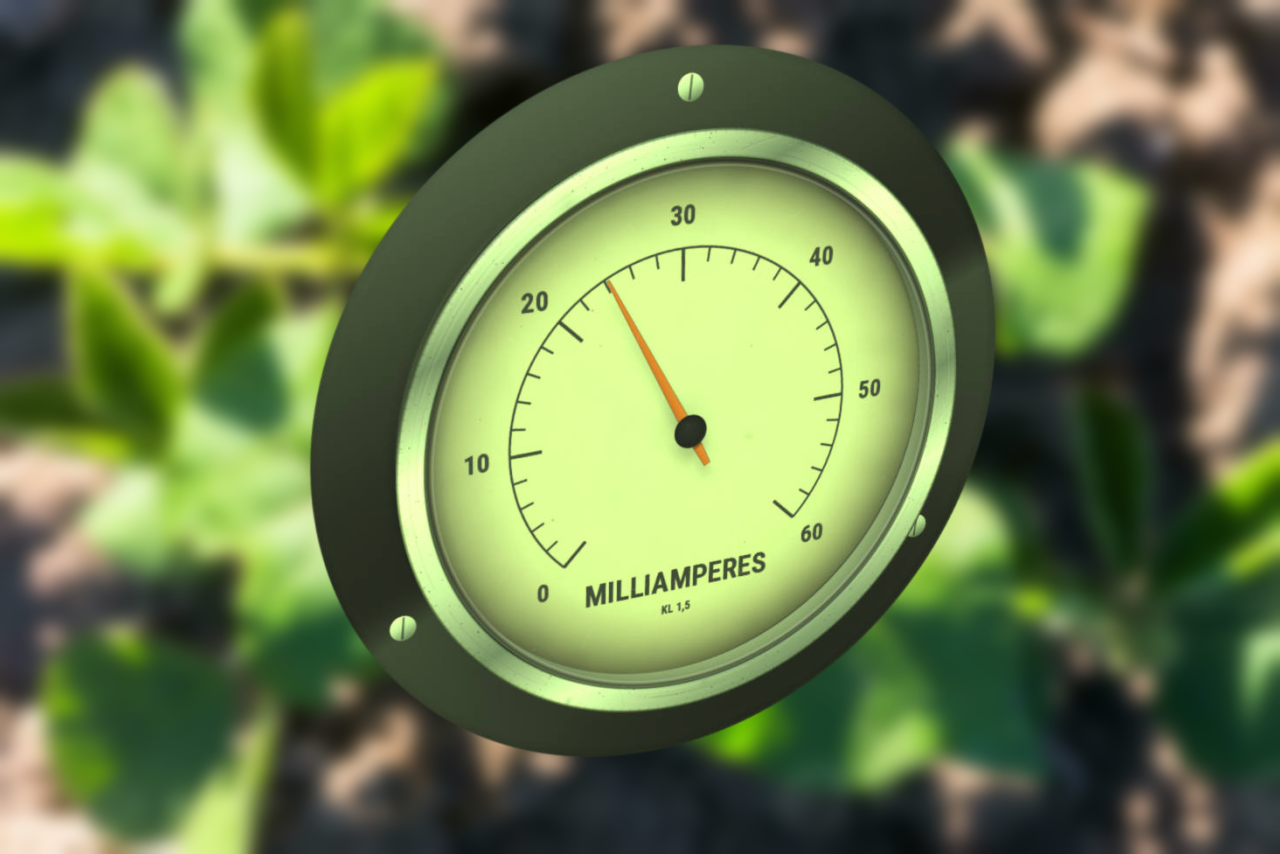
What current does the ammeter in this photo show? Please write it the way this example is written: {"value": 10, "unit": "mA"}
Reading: {"value": 24, "unit": "mA"}
